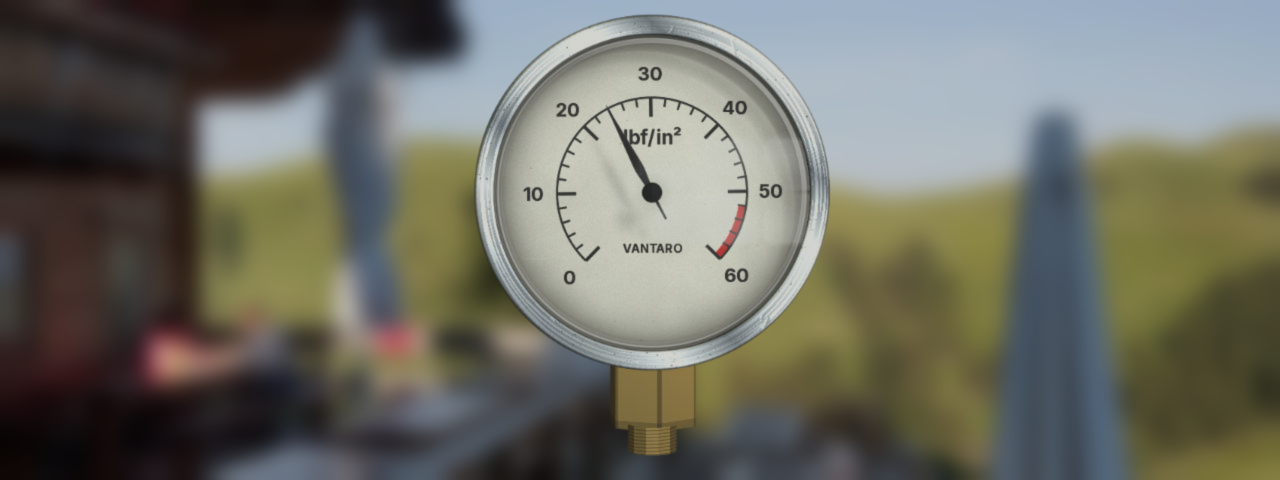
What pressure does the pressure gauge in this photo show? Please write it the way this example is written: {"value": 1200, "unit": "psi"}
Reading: {"value": 24, "unit": "psi"}
